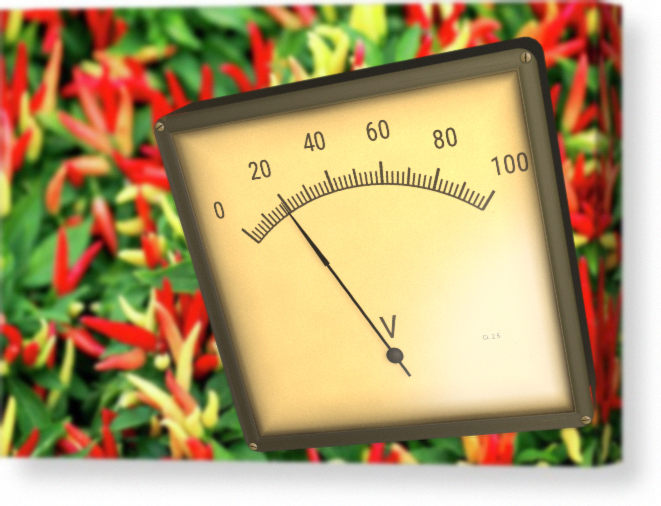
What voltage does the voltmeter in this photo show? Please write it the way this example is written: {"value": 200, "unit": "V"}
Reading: {"value": 20, "unit": "V"}
